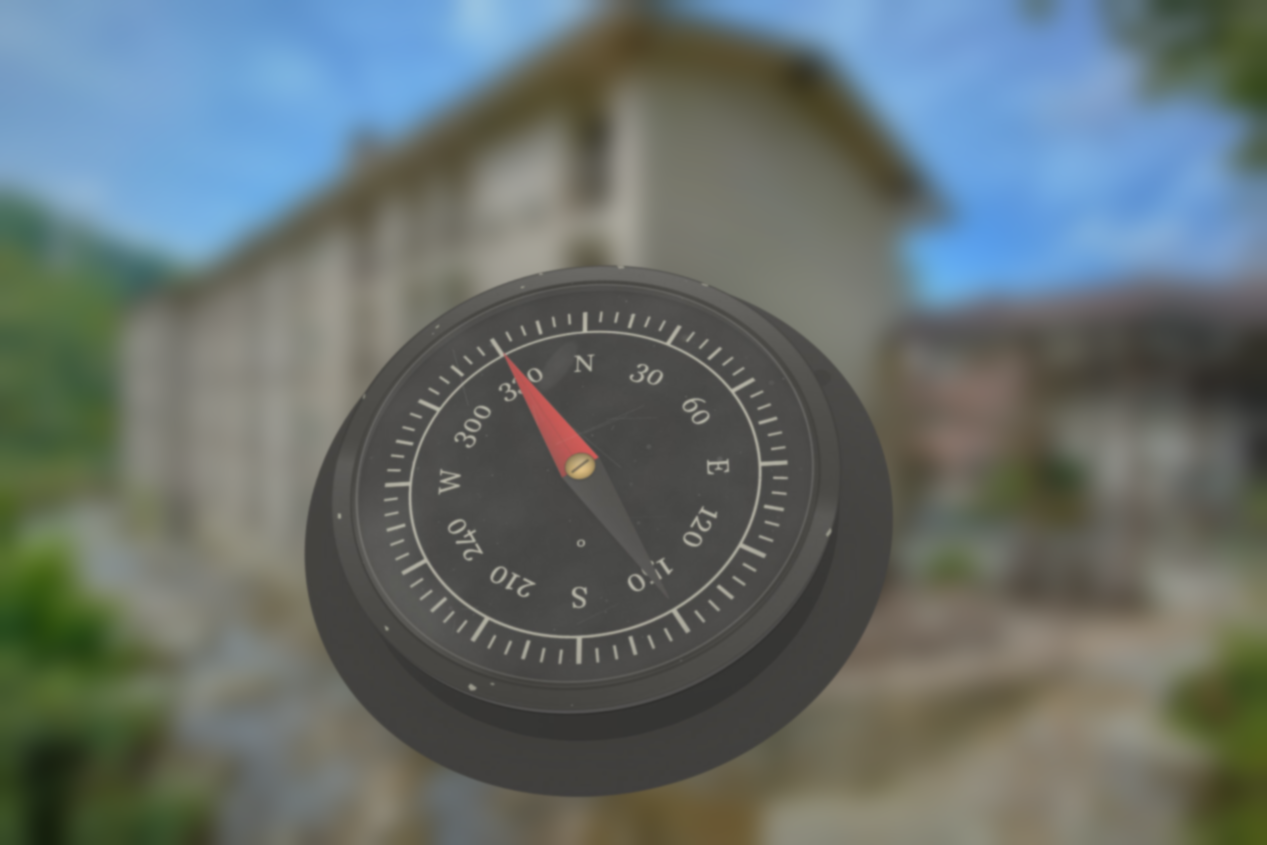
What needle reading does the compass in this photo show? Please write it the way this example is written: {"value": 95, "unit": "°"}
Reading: {"value": 330, "unit": "°"}
